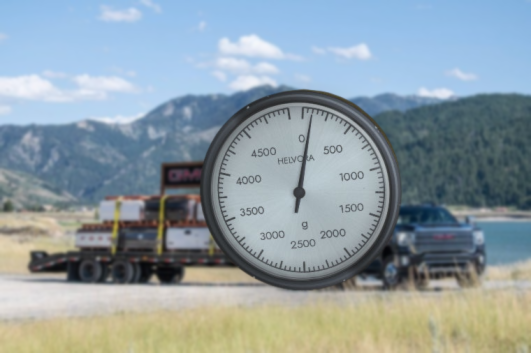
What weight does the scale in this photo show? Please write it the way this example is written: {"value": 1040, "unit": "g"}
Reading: {"value": 100, "unit": "g"}
